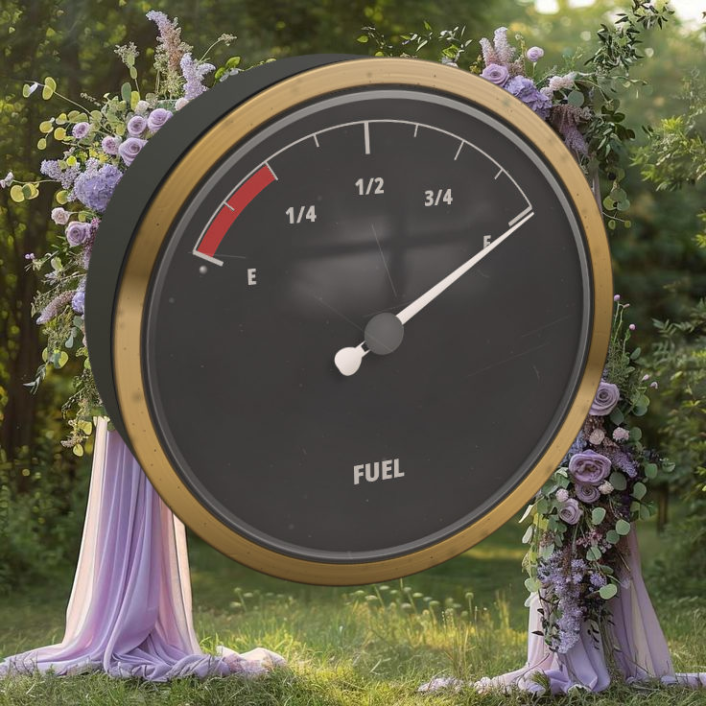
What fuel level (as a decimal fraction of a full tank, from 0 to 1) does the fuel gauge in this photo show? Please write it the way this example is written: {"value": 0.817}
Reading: {"value": 1}
